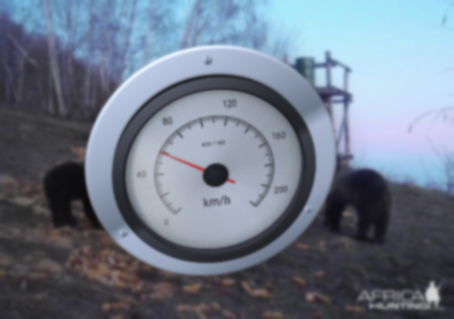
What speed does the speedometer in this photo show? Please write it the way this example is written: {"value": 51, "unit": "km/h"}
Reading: {"value": 60, "unit": "km/h"}
